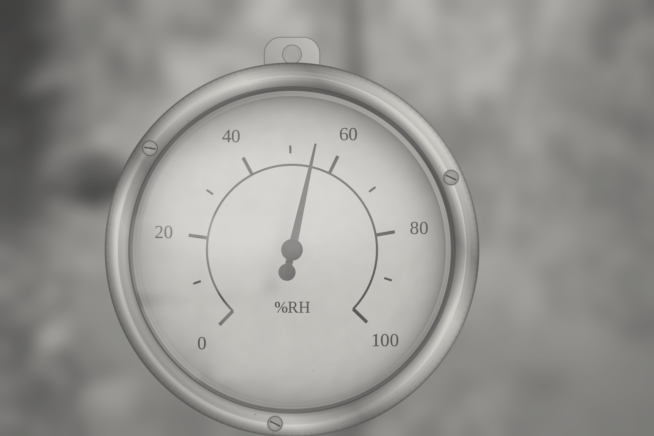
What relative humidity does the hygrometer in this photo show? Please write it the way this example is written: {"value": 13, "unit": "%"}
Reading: {"value": 55, "unit": "%"}
